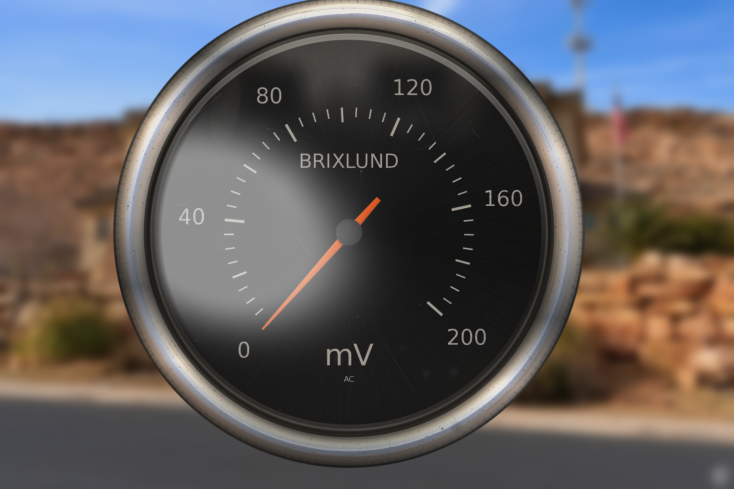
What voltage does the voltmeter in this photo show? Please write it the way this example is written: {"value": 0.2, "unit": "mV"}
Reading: {"value": 0, "unit": "mV"}
